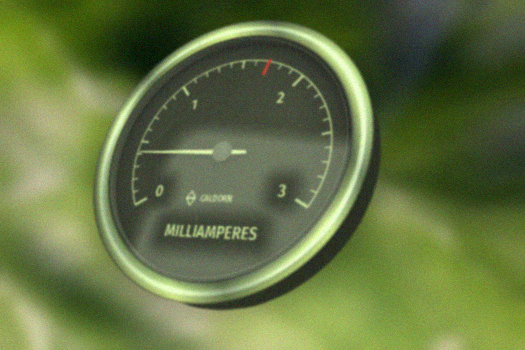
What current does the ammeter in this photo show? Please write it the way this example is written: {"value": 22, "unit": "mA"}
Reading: {"value": 0.4, "unit": "mA"}
